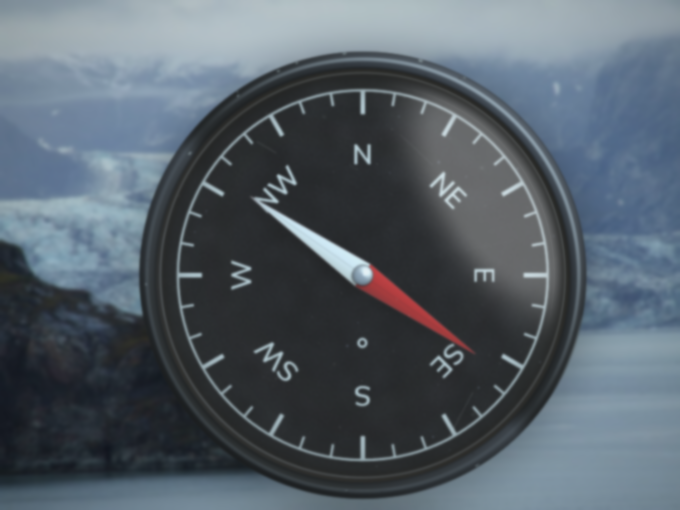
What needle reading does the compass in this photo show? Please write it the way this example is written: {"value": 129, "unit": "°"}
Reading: {"value": 125, "unit": "°"}
